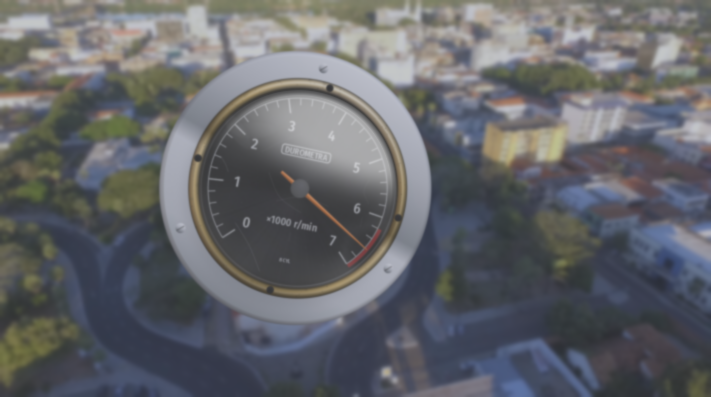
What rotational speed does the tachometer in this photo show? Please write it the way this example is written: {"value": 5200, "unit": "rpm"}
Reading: {"value": 6600, "unit": "rpm"}
